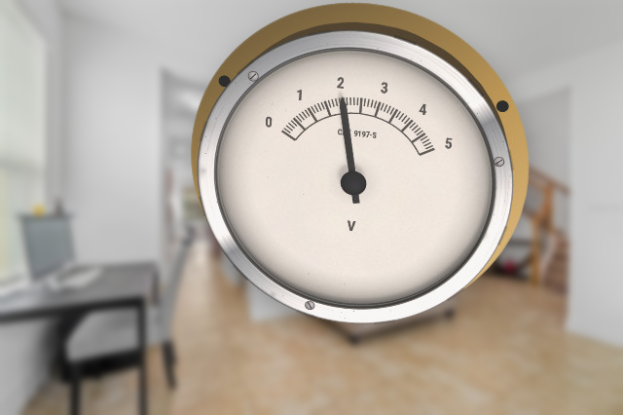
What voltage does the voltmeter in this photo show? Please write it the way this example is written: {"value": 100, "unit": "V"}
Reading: {"value": 2, "unit": "V"}
